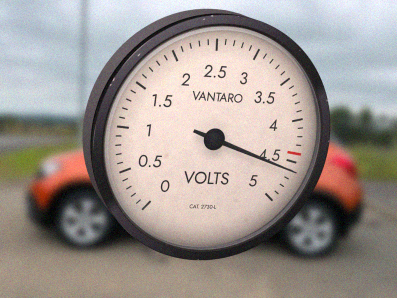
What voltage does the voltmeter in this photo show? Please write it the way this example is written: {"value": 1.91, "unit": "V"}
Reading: {"value": 4.6, "unit": "V"}
